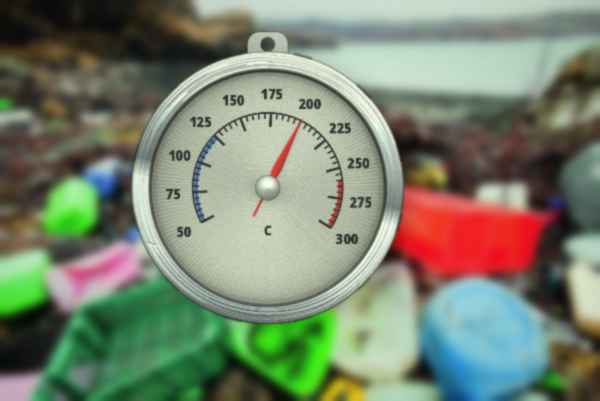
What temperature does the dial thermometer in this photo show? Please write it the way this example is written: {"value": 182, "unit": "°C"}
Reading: {"value": 200, "unit": "°C"}
